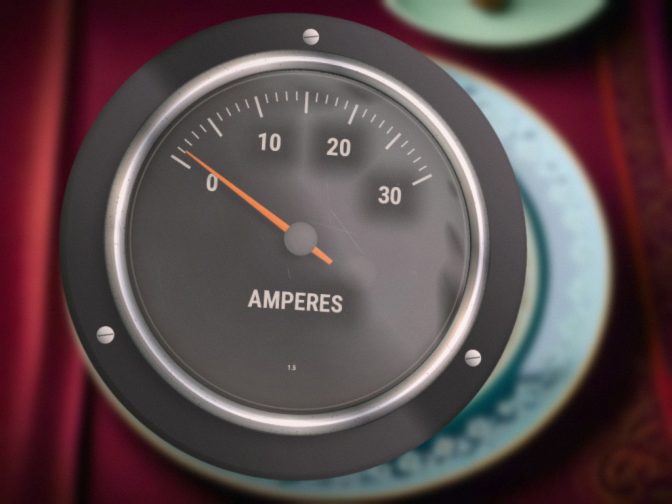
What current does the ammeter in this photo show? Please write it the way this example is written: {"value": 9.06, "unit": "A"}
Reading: {"value": 1, "unit": "A"}
